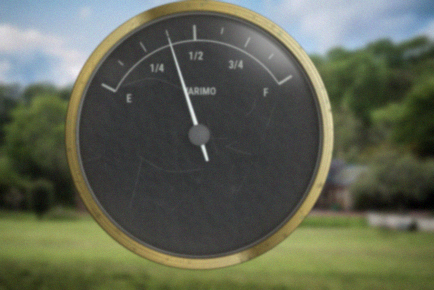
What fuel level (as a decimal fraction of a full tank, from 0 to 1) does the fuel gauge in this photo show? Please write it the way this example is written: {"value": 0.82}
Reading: {"value": 0.375}
